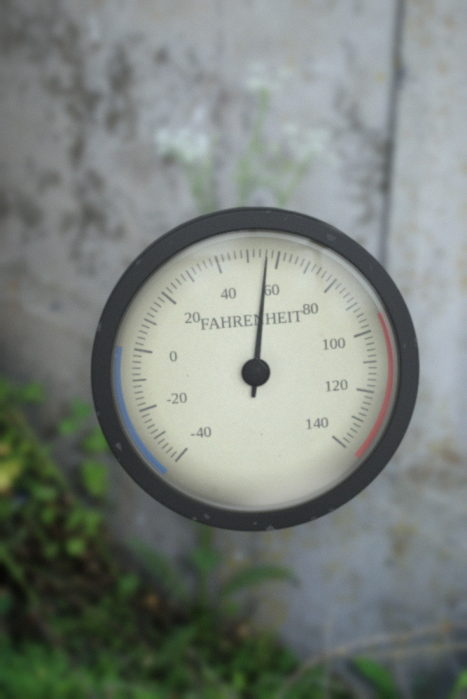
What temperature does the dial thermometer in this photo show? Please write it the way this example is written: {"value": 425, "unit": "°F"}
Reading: {"value": 56, "unit": "°F"}
